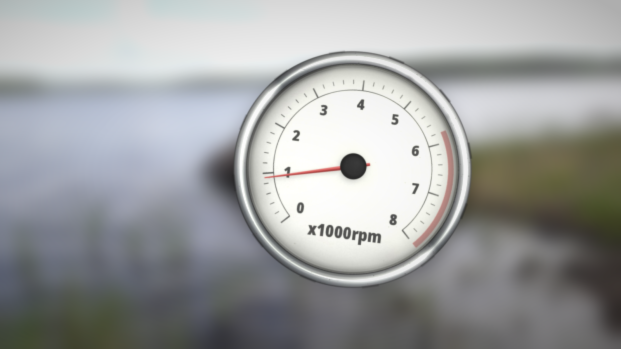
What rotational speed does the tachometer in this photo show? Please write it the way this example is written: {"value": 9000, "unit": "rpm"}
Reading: {"value": 900, "unit": "rpm"}
